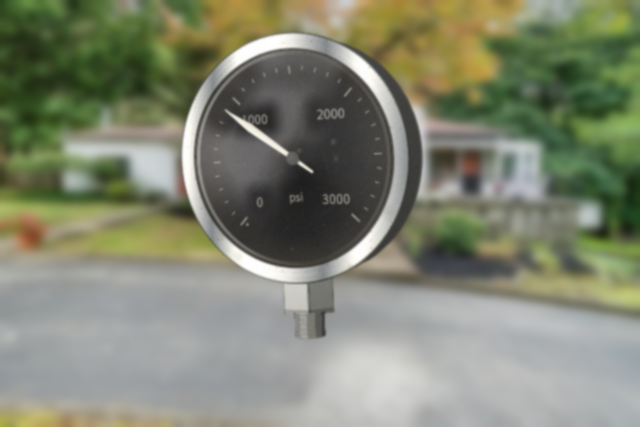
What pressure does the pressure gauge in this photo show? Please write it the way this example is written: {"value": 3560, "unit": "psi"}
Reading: {"value": 900, "unit": "psi"}
